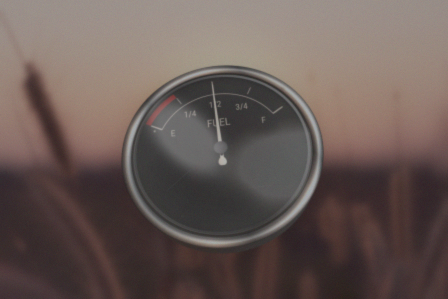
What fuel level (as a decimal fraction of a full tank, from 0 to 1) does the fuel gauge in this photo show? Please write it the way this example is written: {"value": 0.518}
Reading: {"value": 0.5}
